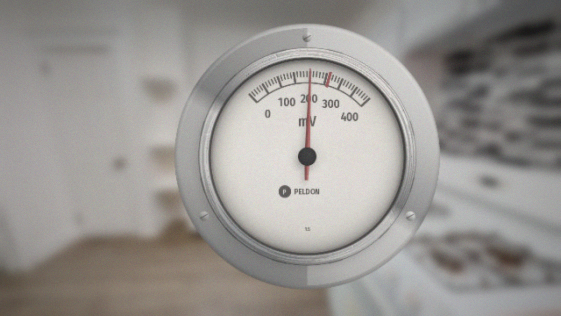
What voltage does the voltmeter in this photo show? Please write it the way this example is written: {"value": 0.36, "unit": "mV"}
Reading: {"value": 200, "unit": "mV"}
